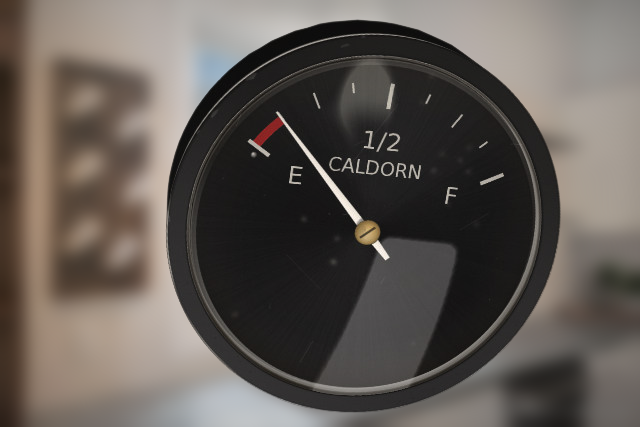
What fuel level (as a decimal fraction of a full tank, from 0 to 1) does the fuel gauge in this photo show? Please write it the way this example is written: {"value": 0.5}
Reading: {"value": 0.125}
